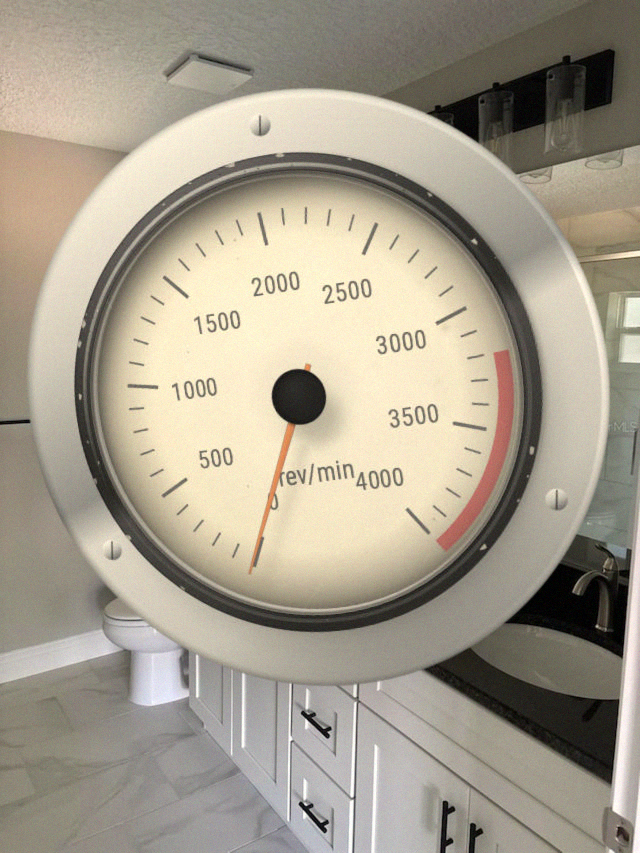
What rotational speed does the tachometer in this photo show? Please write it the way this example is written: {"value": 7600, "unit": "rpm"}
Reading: {"value": 0, "unit": "rpm"}
